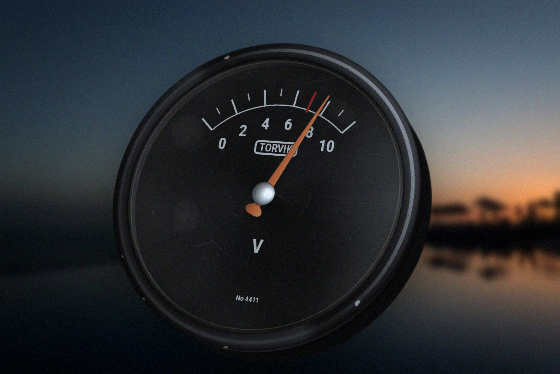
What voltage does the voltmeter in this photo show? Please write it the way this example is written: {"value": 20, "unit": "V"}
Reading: {"value": 8, "unit": "V"}
